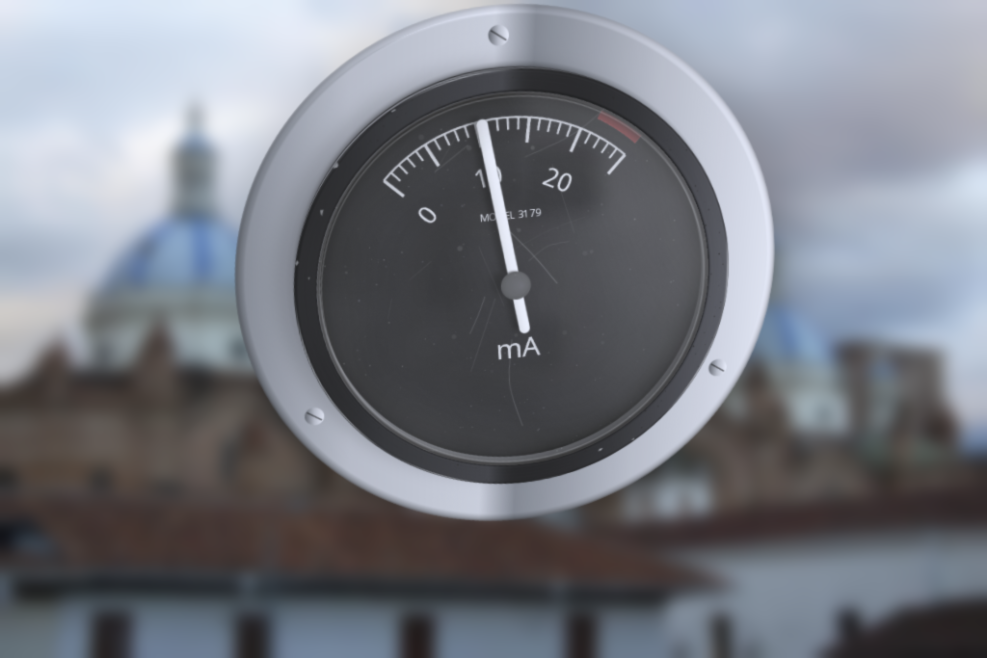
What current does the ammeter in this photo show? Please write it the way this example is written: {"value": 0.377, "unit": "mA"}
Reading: {"value": 10.5, "unit": "mA"}
